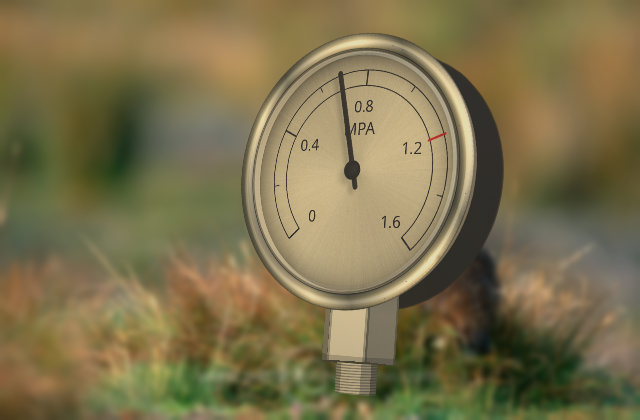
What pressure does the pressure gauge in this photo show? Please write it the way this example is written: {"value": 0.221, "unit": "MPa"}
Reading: {"value": 0.7, "unit": "MPa"}
